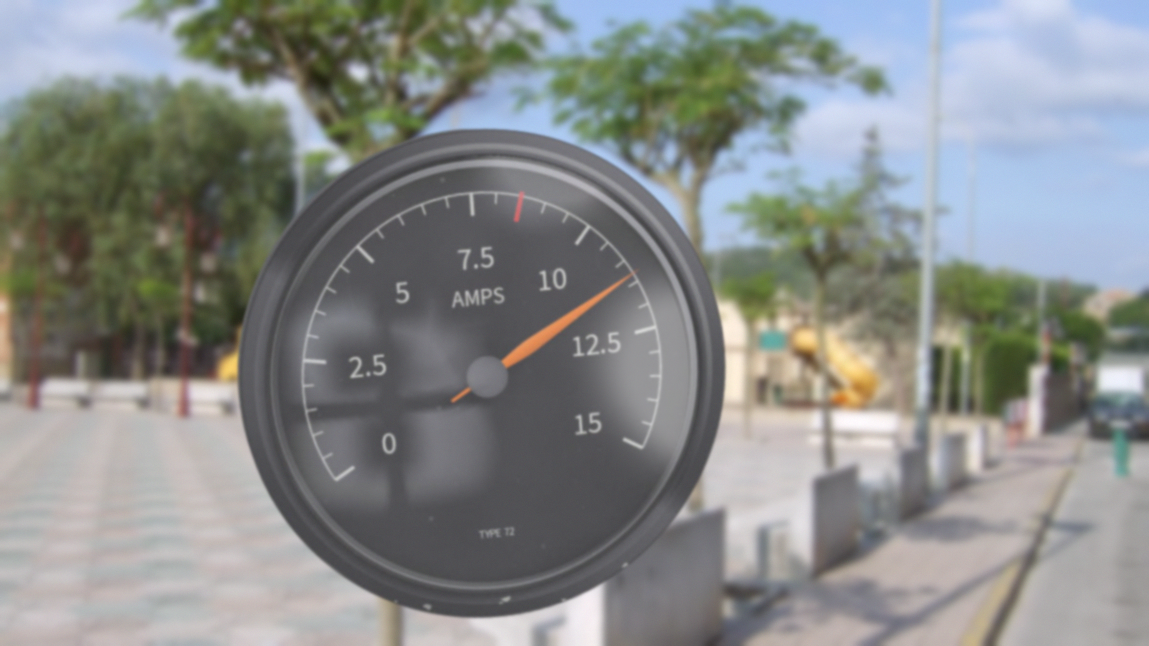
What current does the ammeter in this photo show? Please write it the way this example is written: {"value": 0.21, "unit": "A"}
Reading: {"value": 11.25, "unit": "A"}
